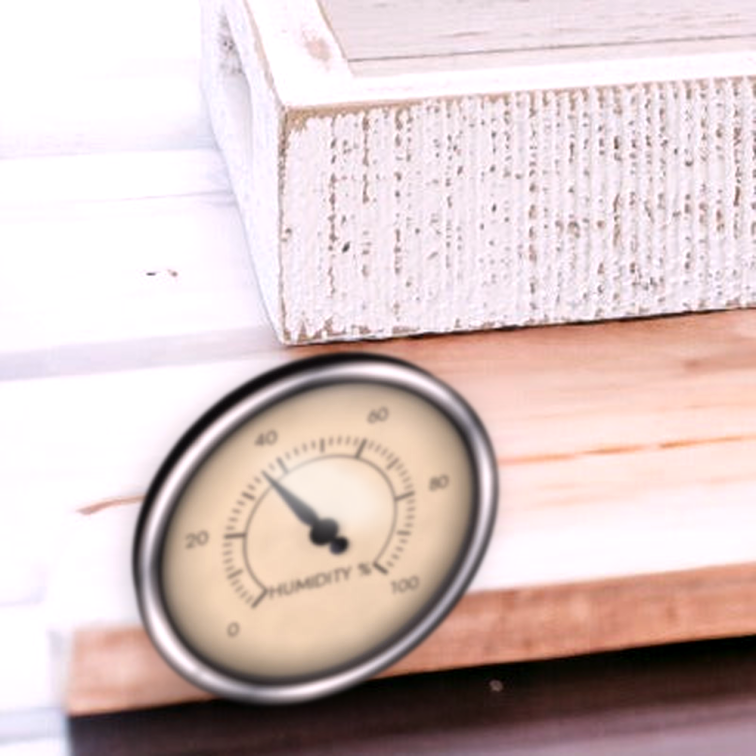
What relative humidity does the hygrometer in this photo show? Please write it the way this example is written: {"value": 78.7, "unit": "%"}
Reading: {"value": 36, "unit": "%"}
